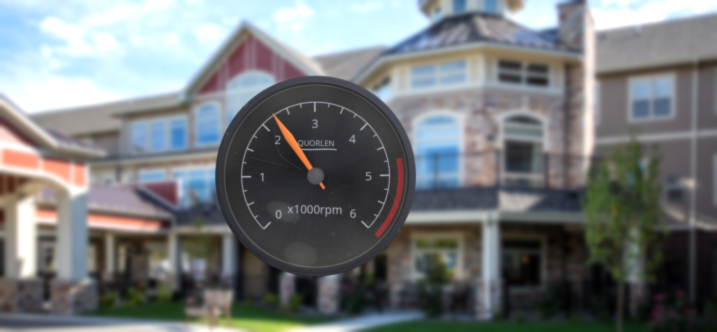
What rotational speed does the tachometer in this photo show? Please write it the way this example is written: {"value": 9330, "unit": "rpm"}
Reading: {"value": 2250, "unit": "rpm"}
